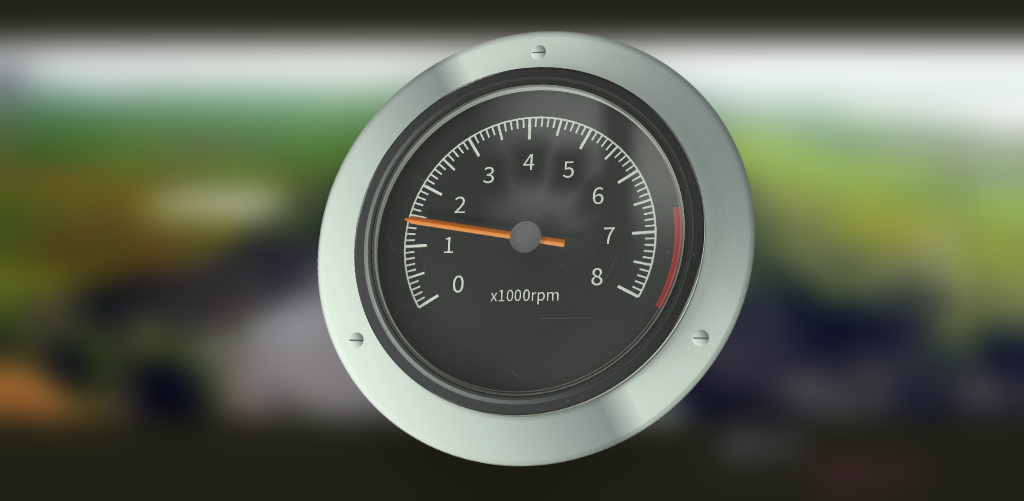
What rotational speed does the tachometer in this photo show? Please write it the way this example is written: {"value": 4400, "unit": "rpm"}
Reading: {"value": 1400, "unit": "rpm"}
